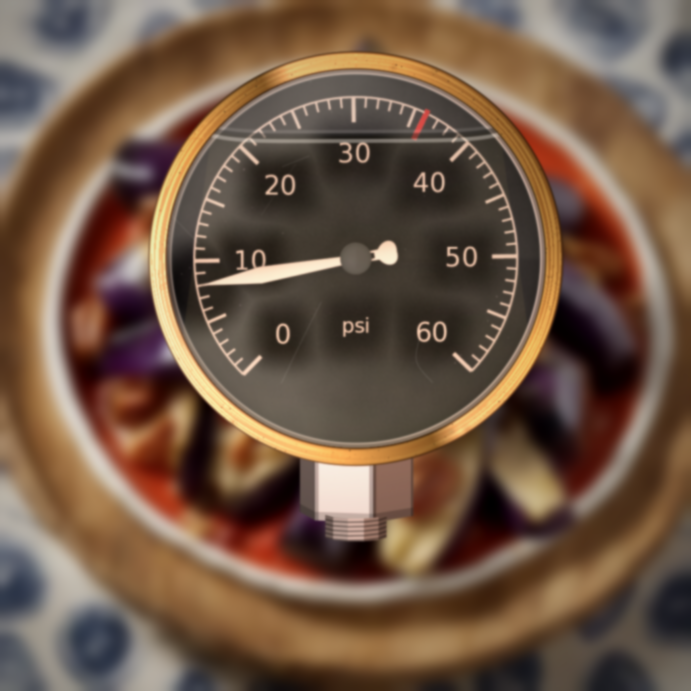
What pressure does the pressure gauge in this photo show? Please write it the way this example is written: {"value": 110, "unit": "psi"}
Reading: {"value": 8, "unit": "psi"}
